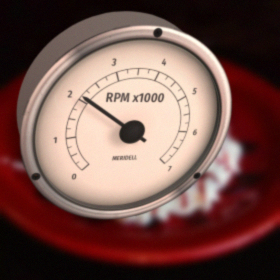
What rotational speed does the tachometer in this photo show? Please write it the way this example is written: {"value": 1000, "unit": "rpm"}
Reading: {"value": 2125, "unit": "rpm"}
